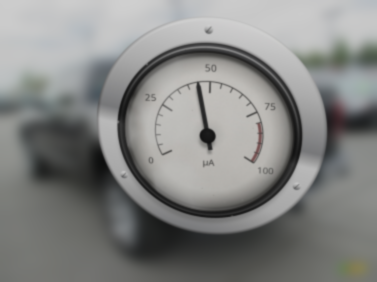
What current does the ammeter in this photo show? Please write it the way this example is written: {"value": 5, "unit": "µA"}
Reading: {"value": 45, "unit": "µA"}
